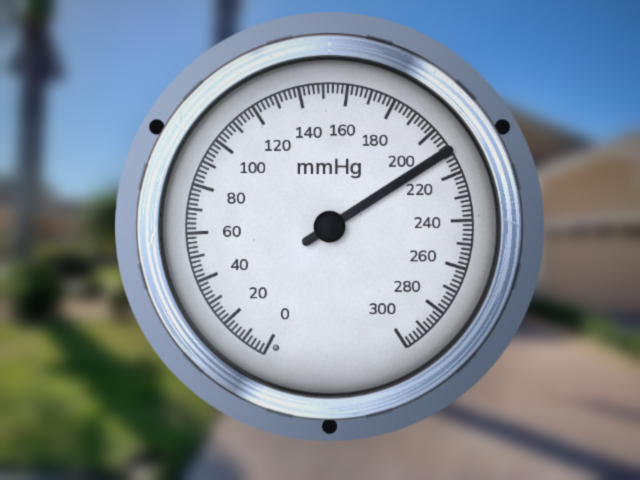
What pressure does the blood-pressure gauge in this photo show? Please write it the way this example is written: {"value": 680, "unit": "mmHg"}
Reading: {"value": 210, "unit": "mmHg"}
